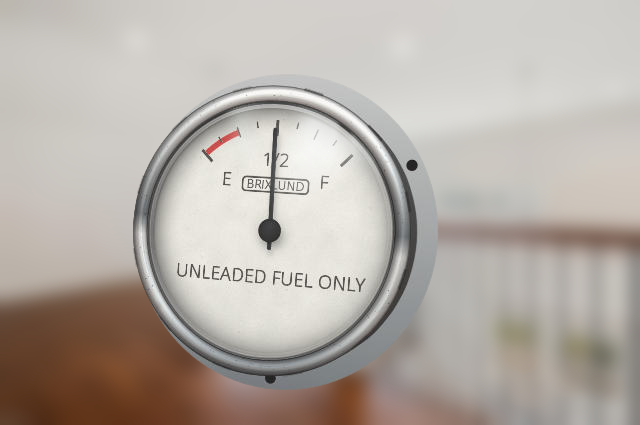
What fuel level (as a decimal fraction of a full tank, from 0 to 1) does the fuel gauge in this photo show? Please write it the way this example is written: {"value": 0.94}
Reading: {"value": 0.5}
